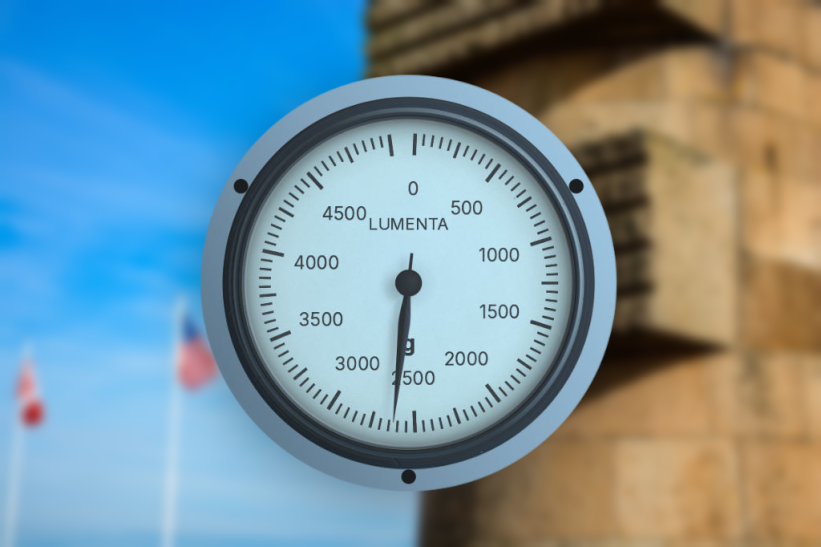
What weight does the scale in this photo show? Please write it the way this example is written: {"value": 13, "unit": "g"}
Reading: {"value": 2625, "unit": "g"}
